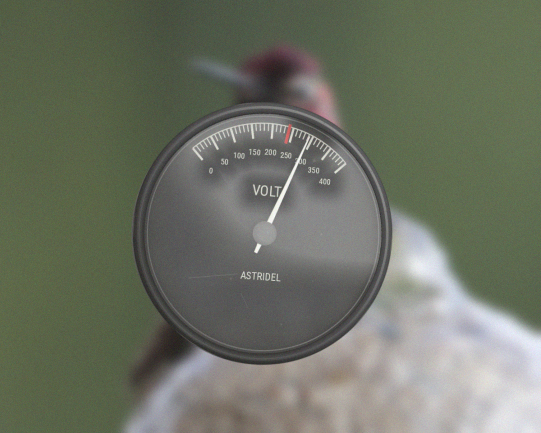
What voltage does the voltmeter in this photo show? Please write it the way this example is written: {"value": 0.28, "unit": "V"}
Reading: {"value": 290, "unit": "V"}
